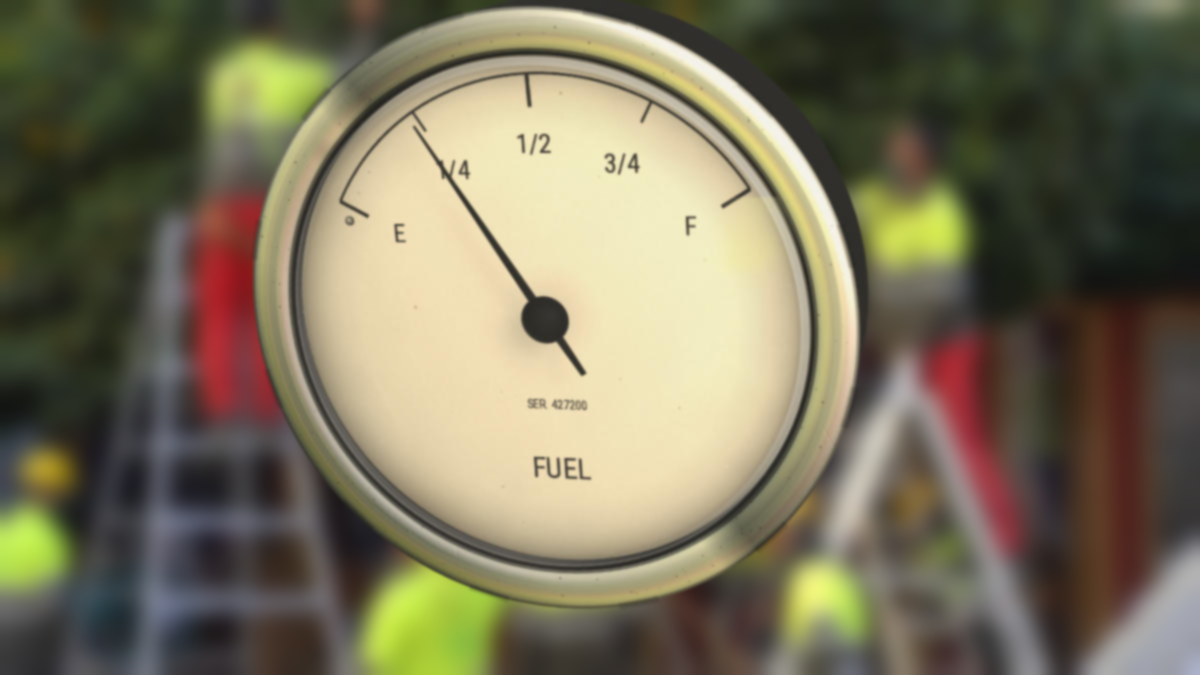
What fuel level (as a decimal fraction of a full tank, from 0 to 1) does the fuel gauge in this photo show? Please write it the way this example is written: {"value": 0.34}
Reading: {"value": 0.25}
